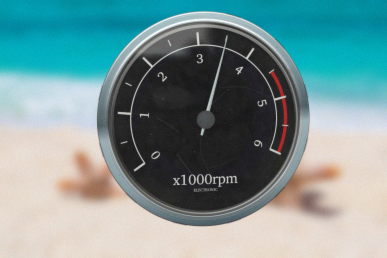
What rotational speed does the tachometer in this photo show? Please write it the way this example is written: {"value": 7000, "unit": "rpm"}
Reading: {"value": 3500, "unit": "rpm"}
